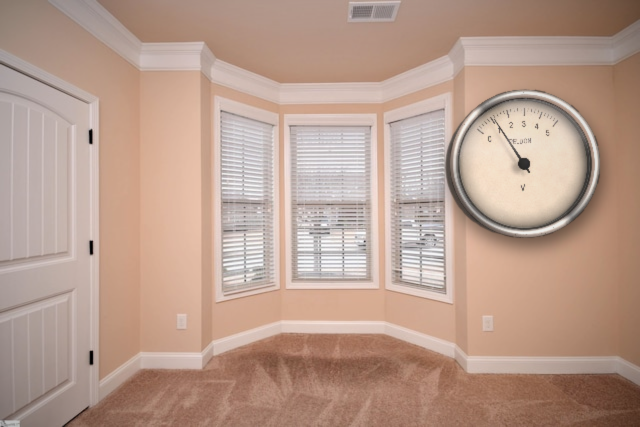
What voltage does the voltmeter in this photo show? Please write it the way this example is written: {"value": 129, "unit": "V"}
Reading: {"value": 1, "unit": "V"}
